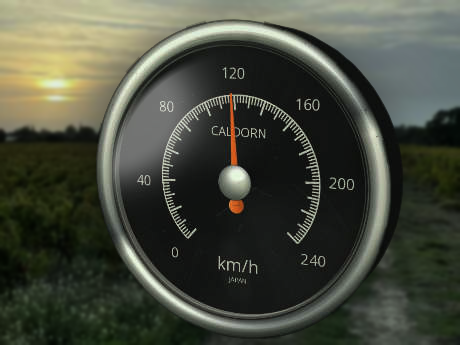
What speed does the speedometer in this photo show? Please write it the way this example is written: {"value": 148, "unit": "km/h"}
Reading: {"value": 120, "unit": "km/h"}
